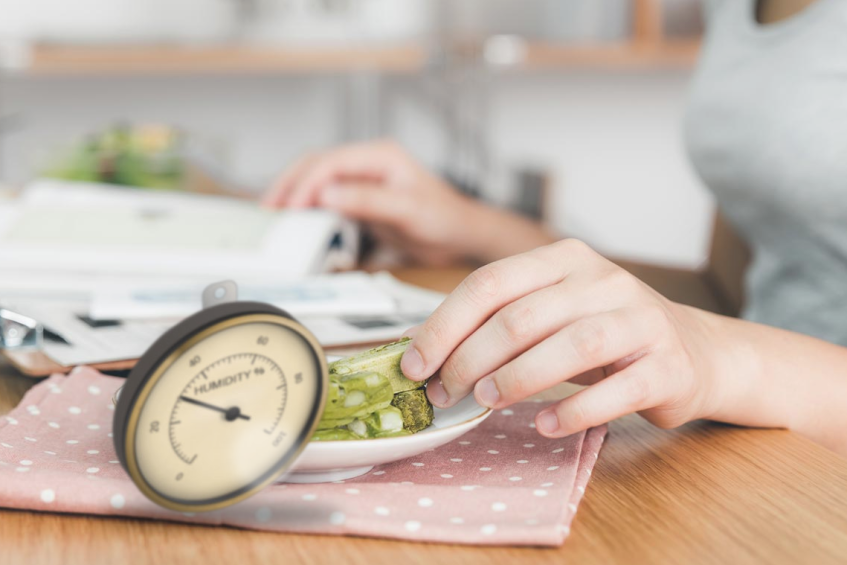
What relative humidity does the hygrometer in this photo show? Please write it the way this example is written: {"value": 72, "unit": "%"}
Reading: {"value": 30, "unit": "%"}
